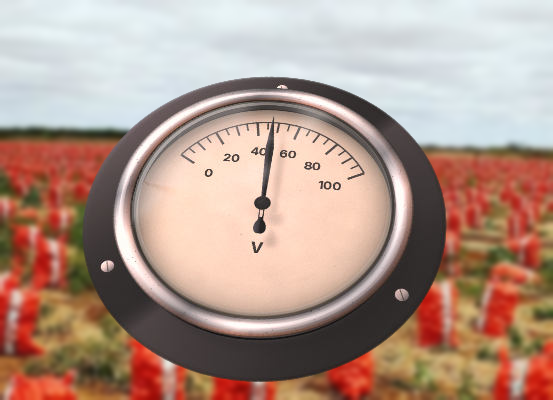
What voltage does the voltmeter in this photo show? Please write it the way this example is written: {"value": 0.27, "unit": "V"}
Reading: {"value": 47.5, "unit": "V"}
